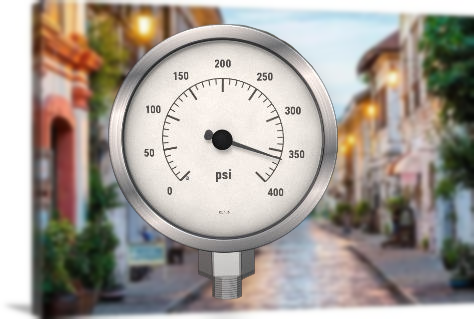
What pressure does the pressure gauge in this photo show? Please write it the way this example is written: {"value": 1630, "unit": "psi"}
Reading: {"value": 360, "unit": "psi"}
